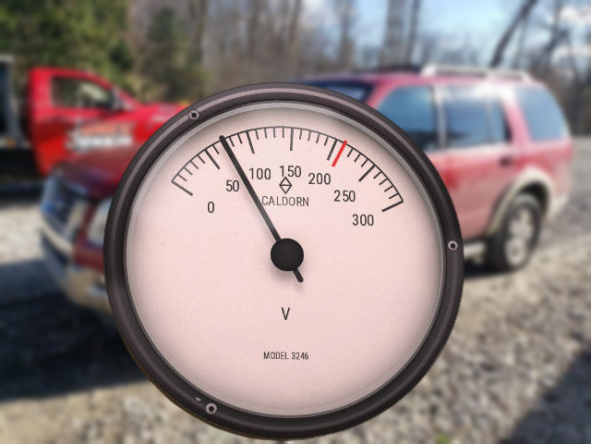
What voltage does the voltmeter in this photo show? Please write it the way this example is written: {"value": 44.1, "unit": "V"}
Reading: {"value": 70, "unit": "V"}
